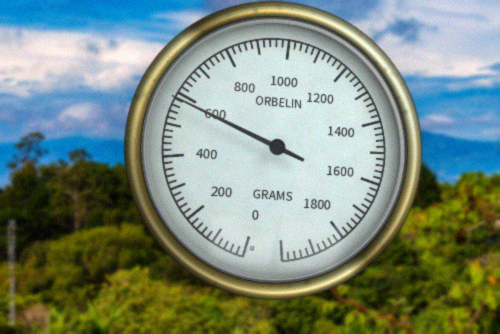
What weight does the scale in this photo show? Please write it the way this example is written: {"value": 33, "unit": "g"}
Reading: {"value": 580, "unit": "g"}
